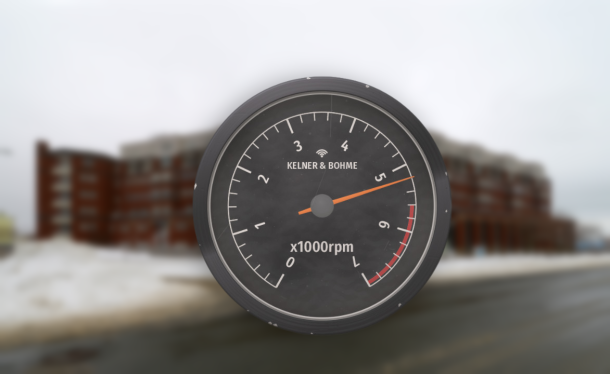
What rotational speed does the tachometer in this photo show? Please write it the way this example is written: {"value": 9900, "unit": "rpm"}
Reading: {"value": 5200, "unit": "rpm"}
